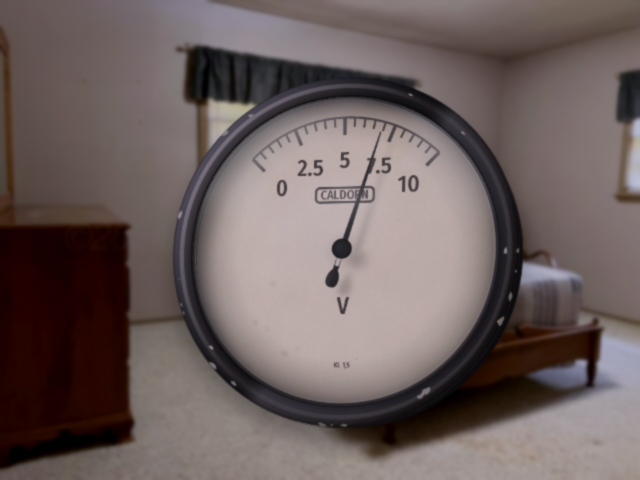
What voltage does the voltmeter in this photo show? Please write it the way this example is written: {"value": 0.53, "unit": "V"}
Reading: {"value": 7, "unit": "V"}
